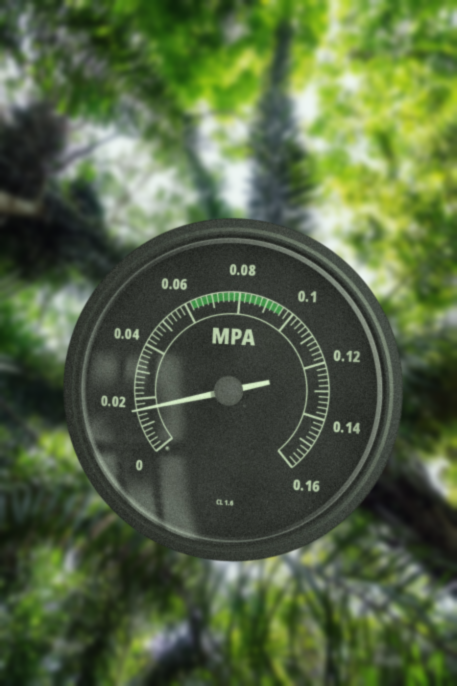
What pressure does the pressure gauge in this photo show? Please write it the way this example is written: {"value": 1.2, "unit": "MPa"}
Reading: {"value": 0.016, "unit": "MPa"}
